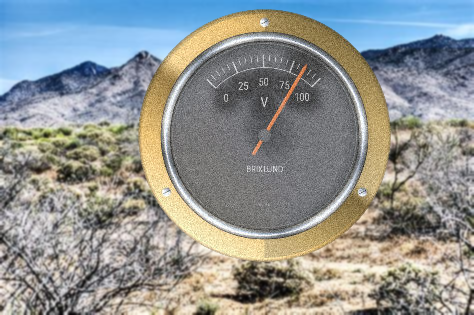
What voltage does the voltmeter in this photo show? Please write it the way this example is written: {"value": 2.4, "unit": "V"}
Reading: {"value": 85, "unit": "V"}
